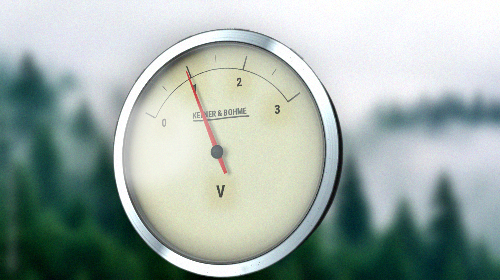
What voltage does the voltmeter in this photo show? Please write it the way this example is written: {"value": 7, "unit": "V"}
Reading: {"value": 1, "unit": "V"}
